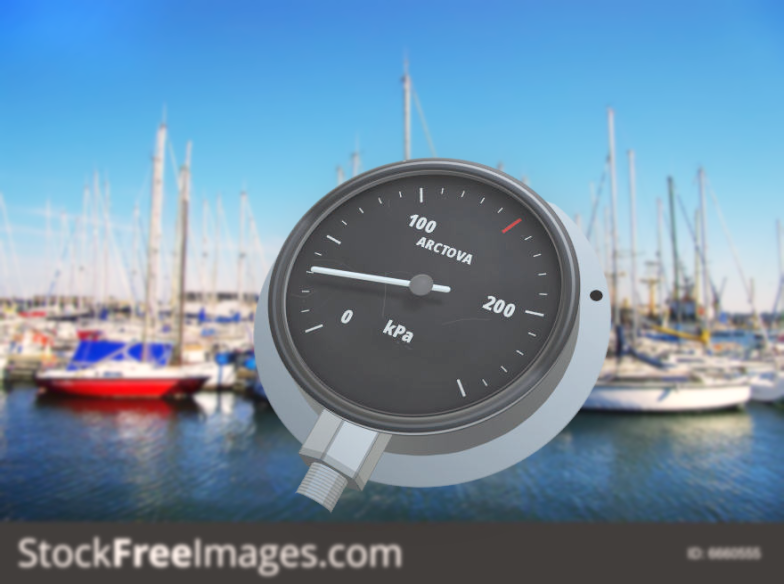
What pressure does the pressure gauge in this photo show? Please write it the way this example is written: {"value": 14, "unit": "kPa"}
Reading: {"value": 30, "unit": "kPa"}
